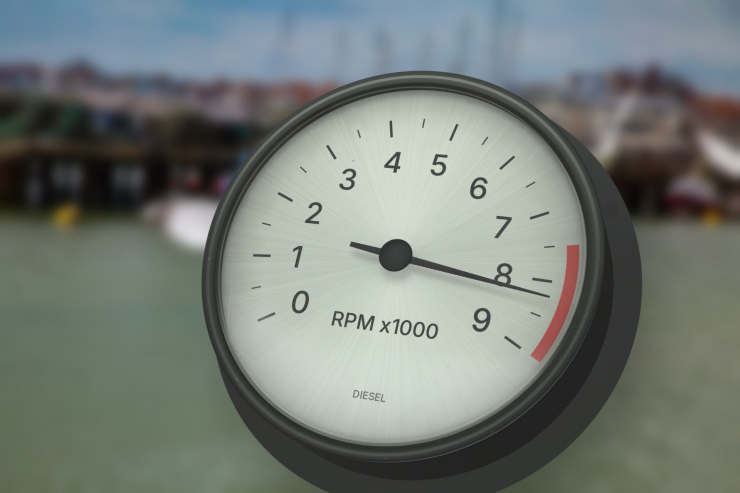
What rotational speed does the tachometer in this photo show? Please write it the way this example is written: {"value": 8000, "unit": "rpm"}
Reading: {"value": 8250, "unit": "rpm"}
